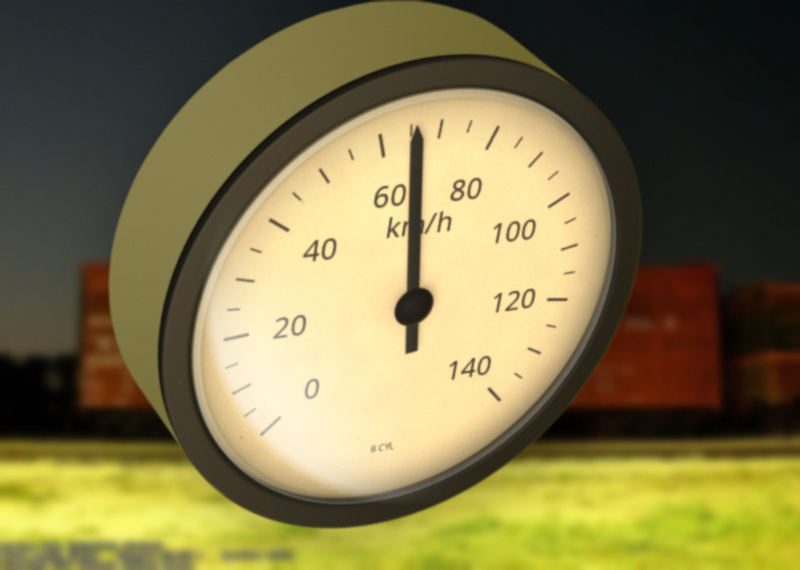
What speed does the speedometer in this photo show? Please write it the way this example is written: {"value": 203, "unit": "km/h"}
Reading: {"value": 65, "unit": "km/h"}
